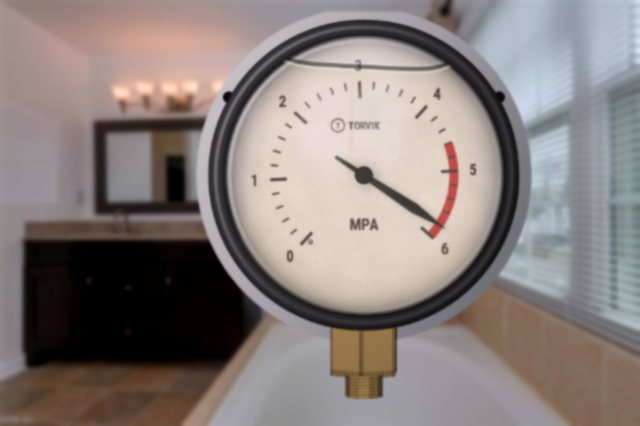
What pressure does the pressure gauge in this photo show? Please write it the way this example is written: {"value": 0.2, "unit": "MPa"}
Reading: {"value": 5.8, "unit": "MPa"}
